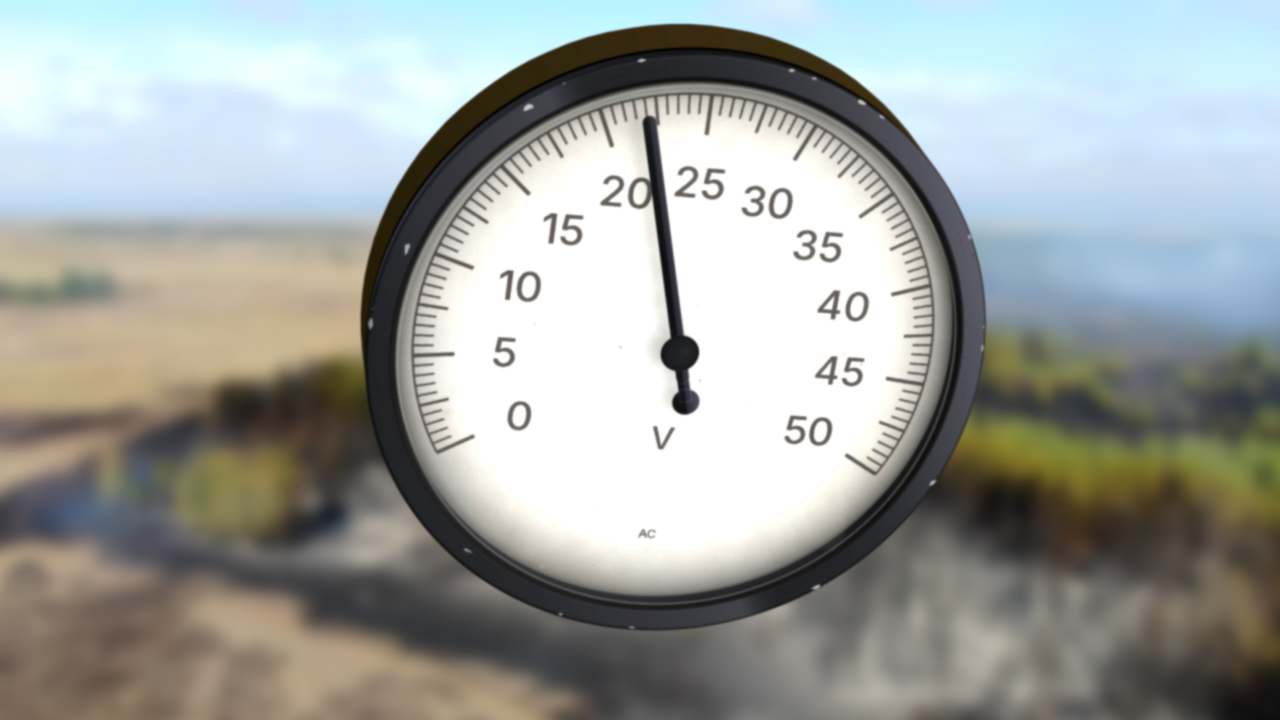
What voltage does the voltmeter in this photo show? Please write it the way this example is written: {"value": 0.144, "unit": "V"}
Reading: {"value": 22, "unit": "V"}
